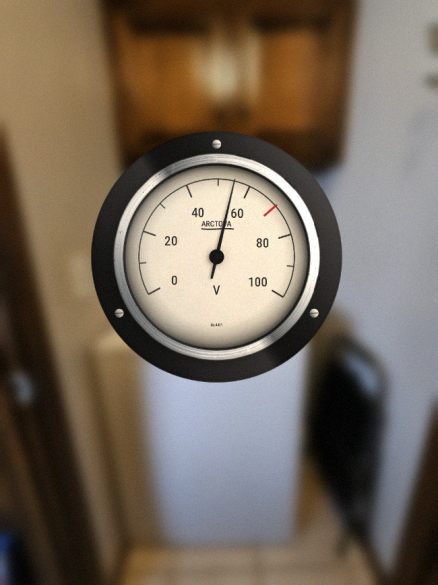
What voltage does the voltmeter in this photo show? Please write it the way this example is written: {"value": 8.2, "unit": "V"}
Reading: {"value": 55, "unit": "V"}
